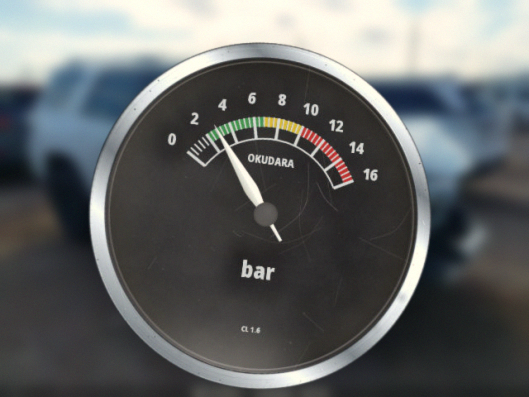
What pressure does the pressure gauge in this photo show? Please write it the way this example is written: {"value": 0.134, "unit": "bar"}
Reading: {"value": 2.8, "unit": "bar"}
